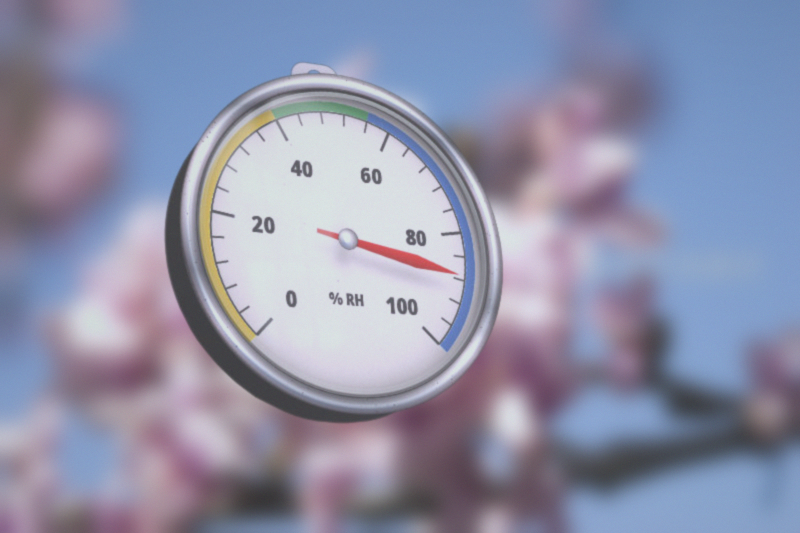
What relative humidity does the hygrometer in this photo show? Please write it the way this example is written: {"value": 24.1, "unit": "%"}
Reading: {"value": 88, "unit": "%"}
